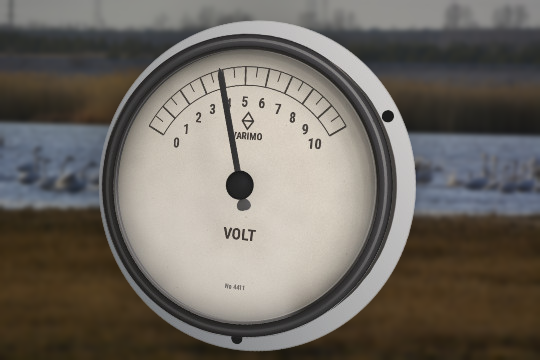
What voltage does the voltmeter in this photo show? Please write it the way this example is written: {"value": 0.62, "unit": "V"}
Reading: {"value": 4, "unit": "V"}
